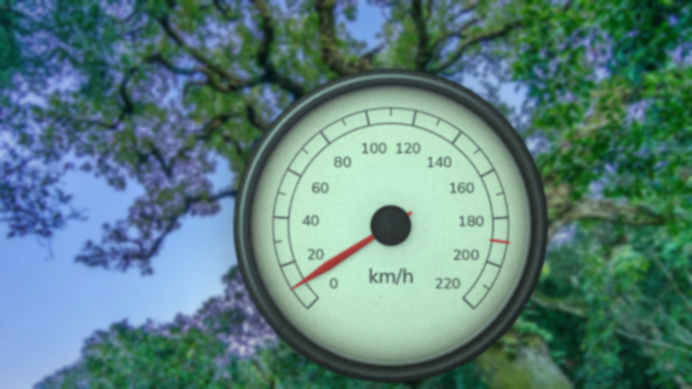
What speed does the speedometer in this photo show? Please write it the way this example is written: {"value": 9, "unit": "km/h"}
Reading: {"value": 10, "unit": "km/h"}
